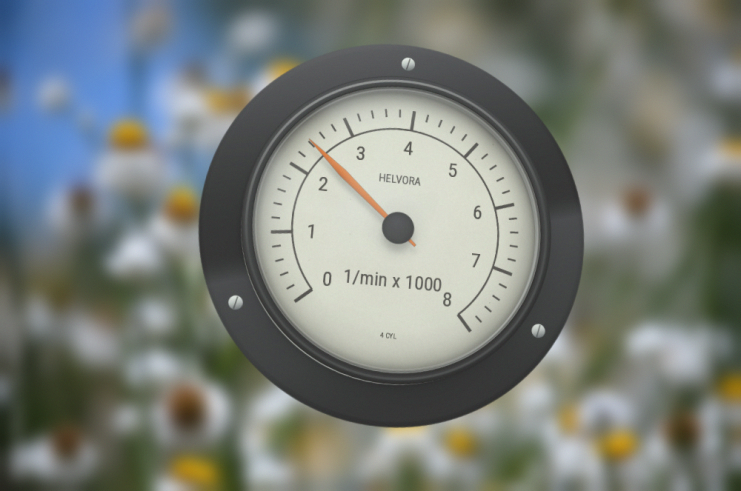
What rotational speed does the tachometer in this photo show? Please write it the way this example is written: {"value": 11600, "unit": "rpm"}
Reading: {"value": 2400, "unit": "rpm"}
